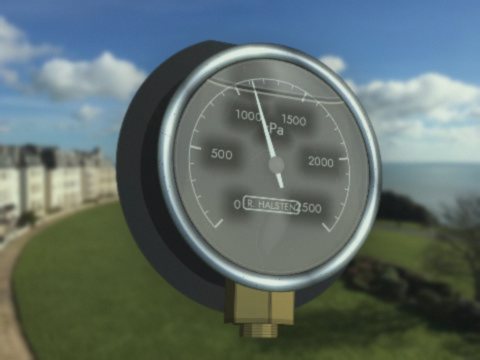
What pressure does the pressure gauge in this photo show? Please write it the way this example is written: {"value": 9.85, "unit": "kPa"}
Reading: {"value": 1100, "unit": "kPa"}
